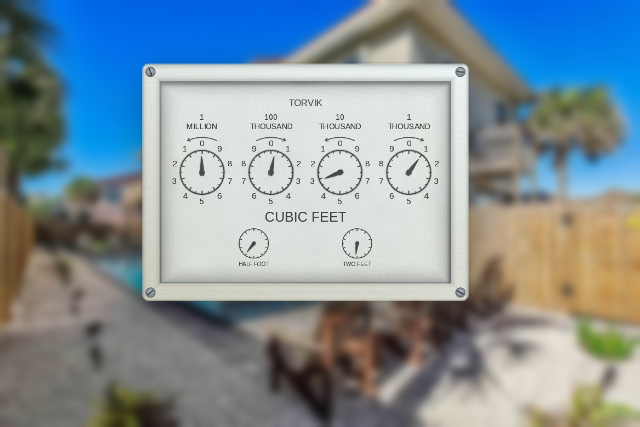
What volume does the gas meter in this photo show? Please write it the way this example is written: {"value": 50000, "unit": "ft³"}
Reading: {"value": 3100, "unit": "ft³"}
